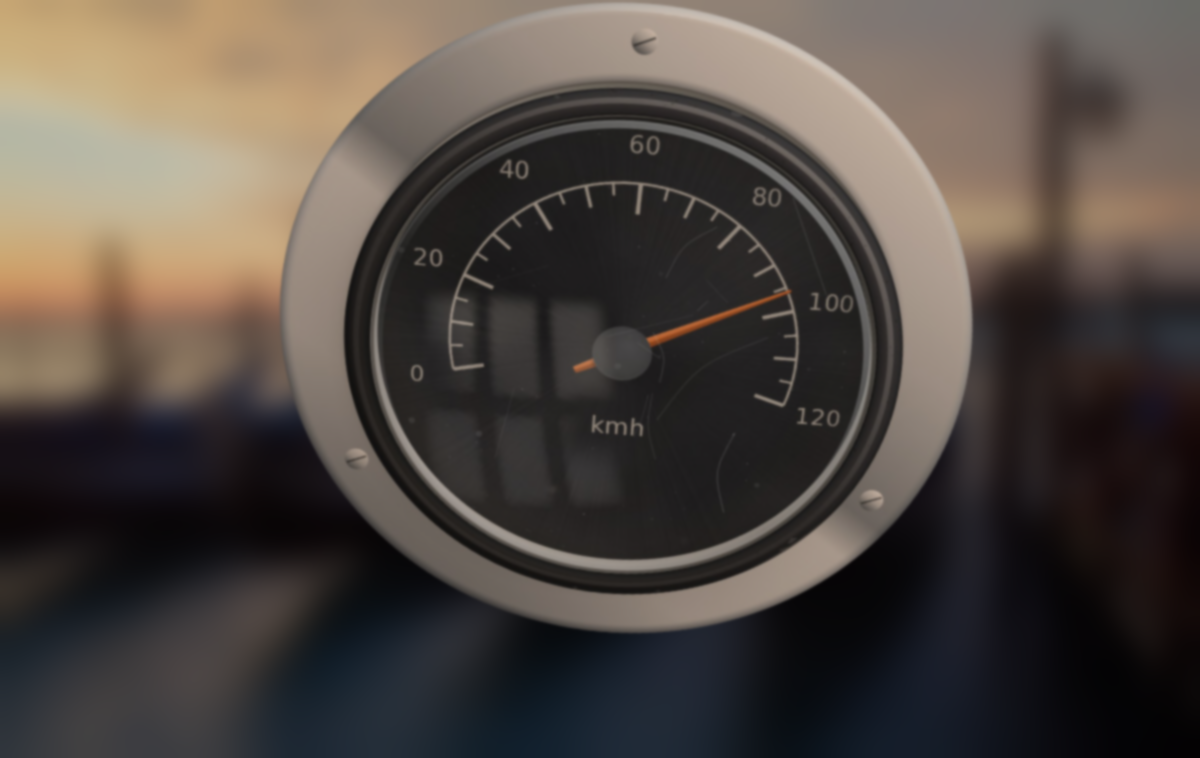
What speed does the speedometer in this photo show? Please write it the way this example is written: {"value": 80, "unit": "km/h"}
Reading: {"value": 95, "unit": "km/h"}
